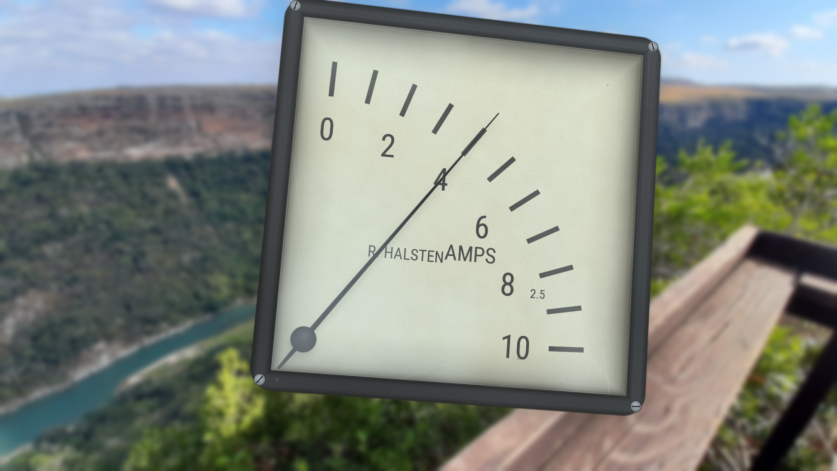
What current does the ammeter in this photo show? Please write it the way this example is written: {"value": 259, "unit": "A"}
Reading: {"value": 4, "unit": "A"}
